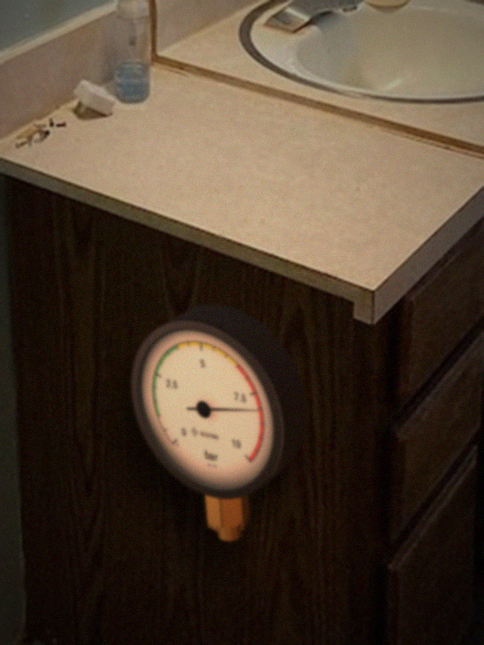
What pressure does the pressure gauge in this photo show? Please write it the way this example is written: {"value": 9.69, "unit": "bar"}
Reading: {"value": 8, "unit": "bar"}
